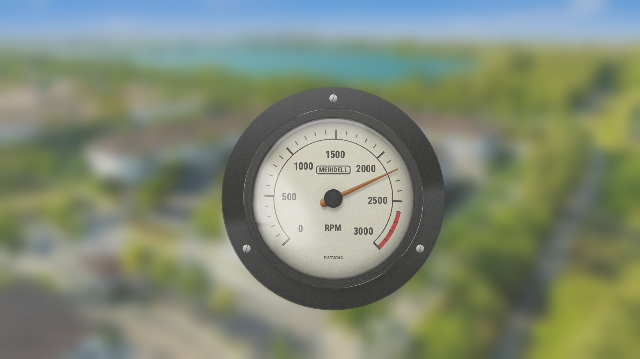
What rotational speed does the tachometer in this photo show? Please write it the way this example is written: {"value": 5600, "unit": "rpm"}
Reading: {"value": 2200, "unit": "rpm"}
